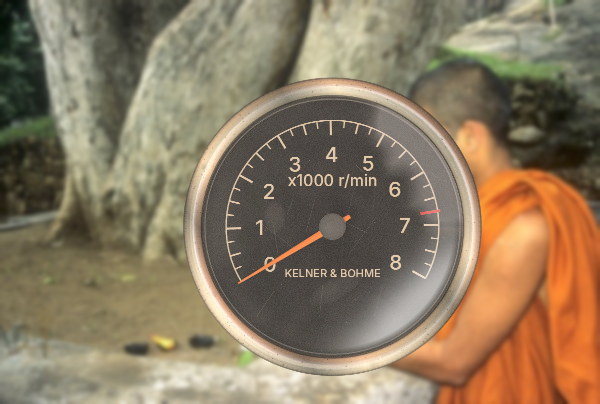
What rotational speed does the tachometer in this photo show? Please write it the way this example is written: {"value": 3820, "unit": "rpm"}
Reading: {"value": 0, "unit": "rpm"}
